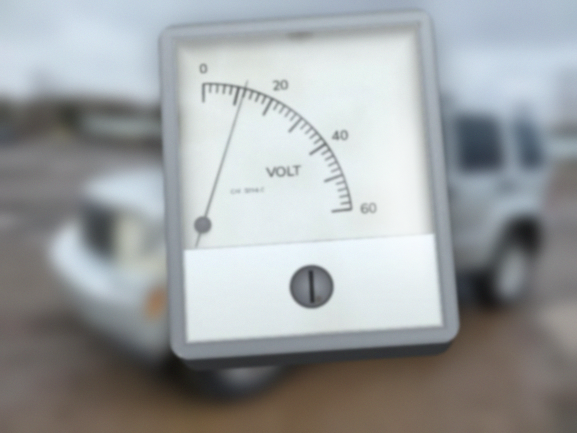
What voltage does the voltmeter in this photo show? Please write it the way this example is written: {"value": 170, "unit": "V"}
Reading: {"value": 12, "unit": "V"}
